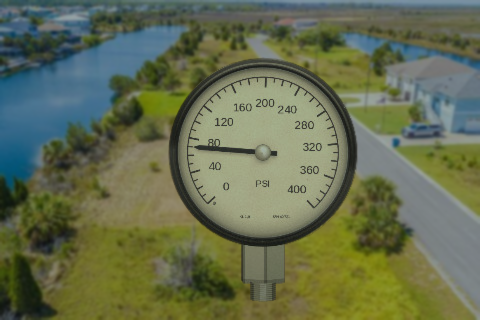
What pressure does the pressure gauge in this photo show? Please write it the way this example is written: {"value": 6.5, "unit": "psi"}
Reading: {"value": 70, "unit": "psi"}
